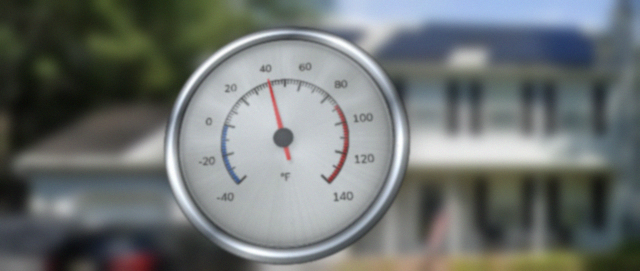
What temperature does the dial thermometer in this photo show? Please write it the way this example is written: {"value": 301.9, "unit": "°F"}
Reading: {"value": 40, "unit": "°F"}
